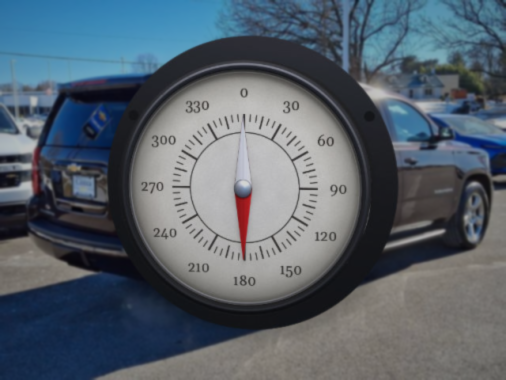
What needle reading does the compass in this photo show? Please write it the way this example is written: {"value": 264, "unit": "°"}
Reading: {"value": 180, "unit": "°"}
